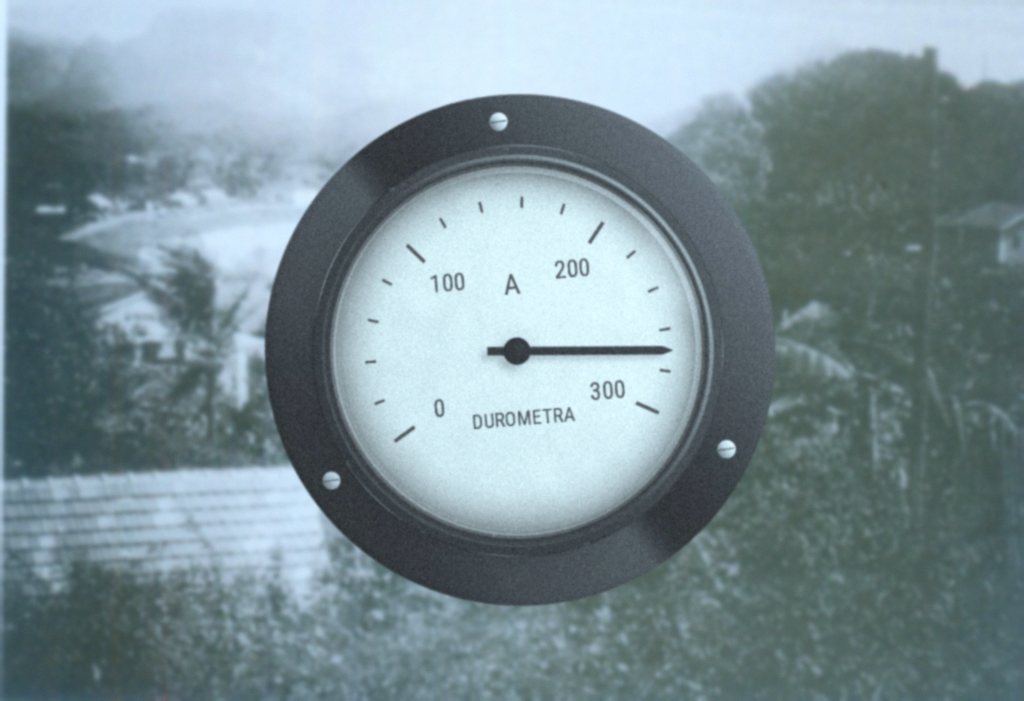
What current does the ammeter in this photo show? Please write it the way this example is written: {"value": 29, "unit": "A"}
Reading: {"value": 270, "unit": "A"}
